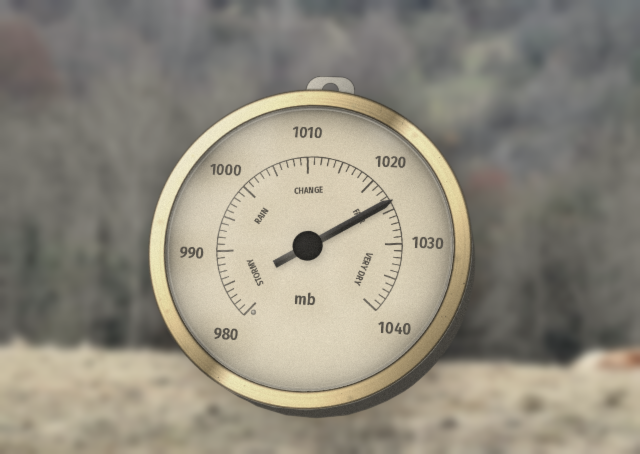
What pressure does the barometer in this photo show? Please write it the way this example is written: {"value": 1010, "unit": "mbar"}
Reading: {"value": 1024, "unit": "mbar"}
